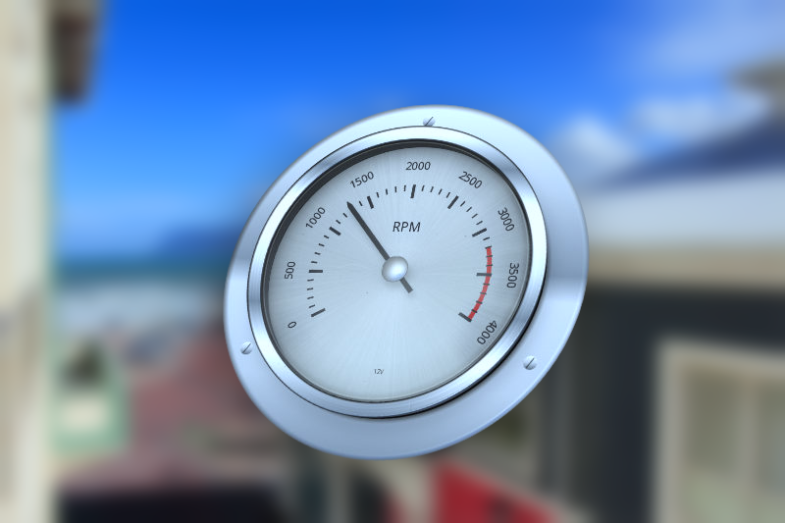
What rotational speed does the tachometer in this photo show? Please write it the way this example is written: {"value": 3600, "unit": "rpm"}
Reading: {"value": 1300, "unit": "rpm"}
